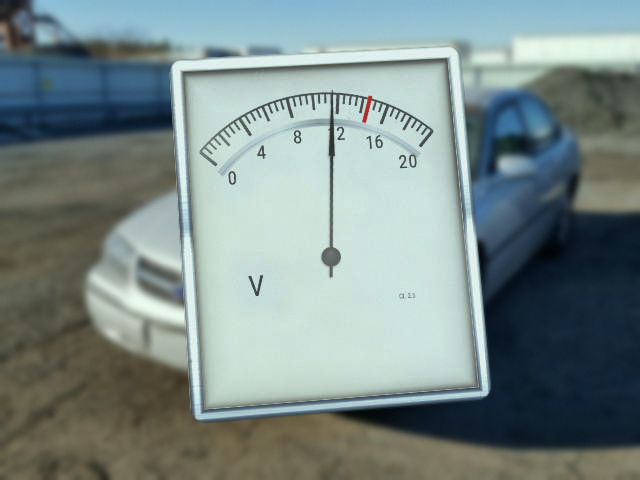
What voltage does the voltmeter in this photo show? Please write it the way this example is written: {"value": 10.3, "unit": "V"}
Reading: {"value": 11.5, "unit": "V"}
